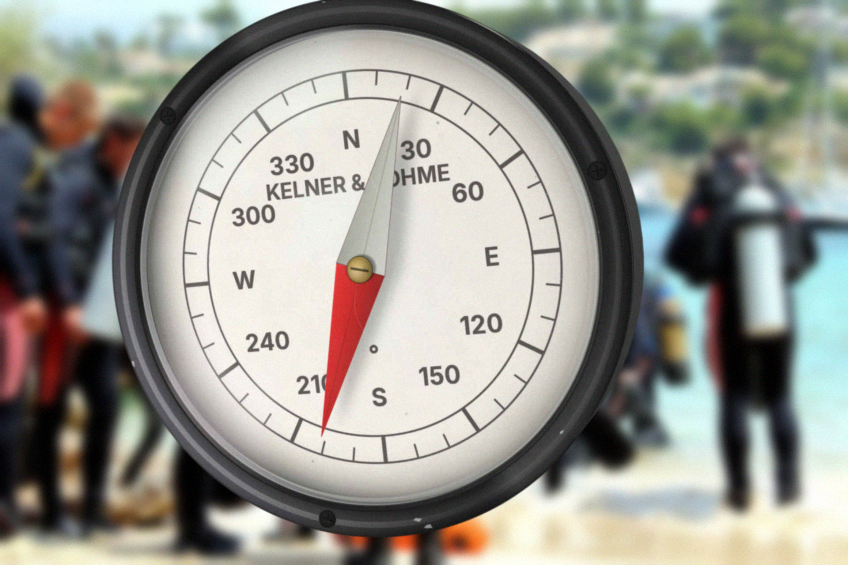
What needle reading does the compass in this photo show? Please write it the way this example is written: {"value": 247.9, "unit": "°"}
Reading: {"value": 200, "unit": "°"}
